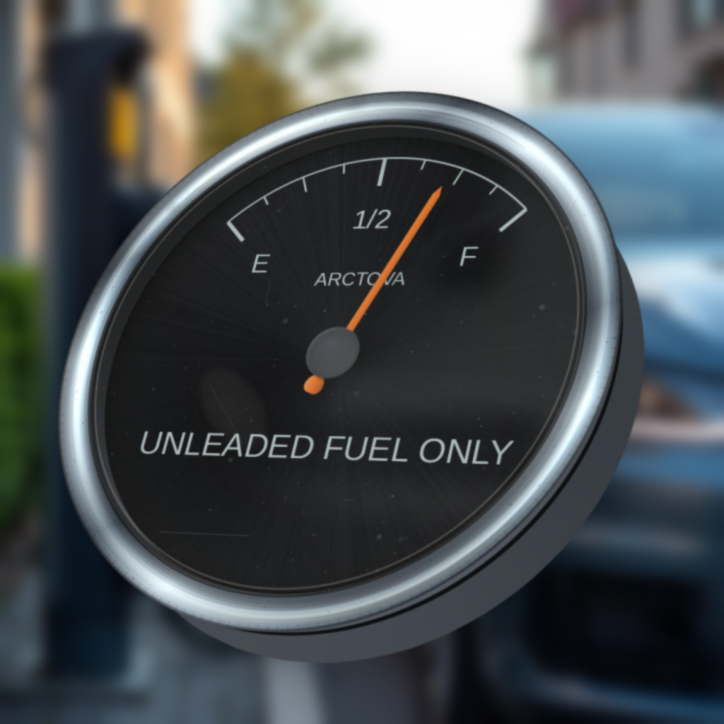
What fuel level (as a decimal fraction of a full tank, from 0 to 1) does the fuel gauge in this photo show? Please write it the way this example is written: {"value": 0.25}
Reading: {"value": 0.75}
